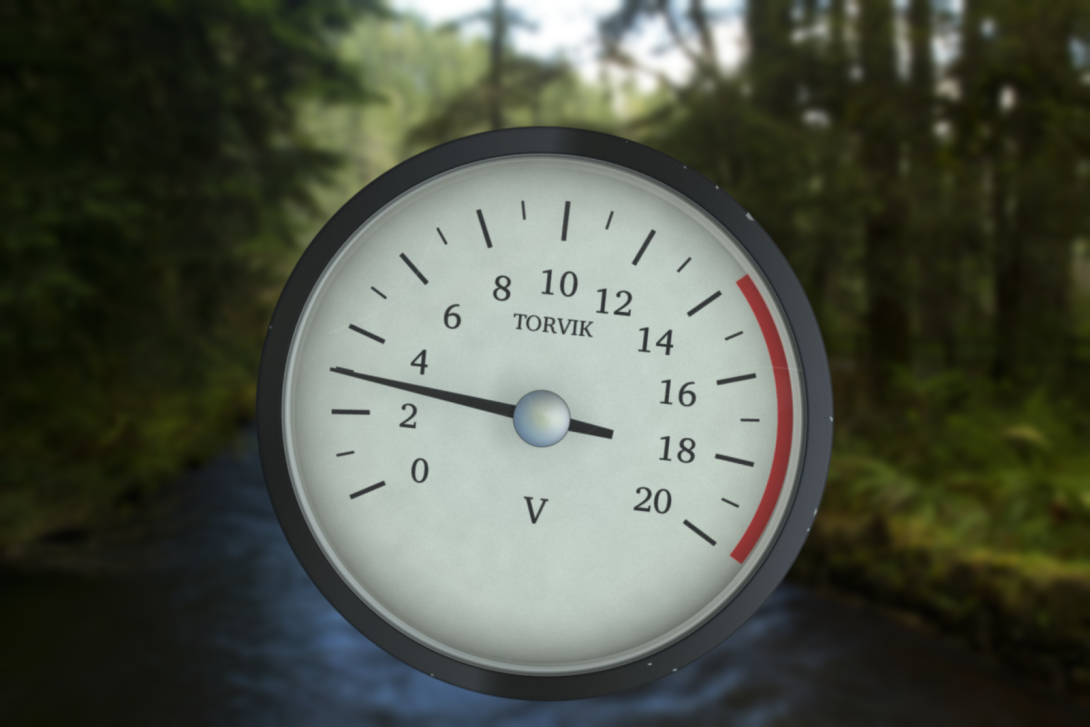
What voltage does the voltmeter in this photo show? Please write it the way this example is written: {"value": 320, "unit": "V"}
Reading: {"value": 3, "unit": "V"}
